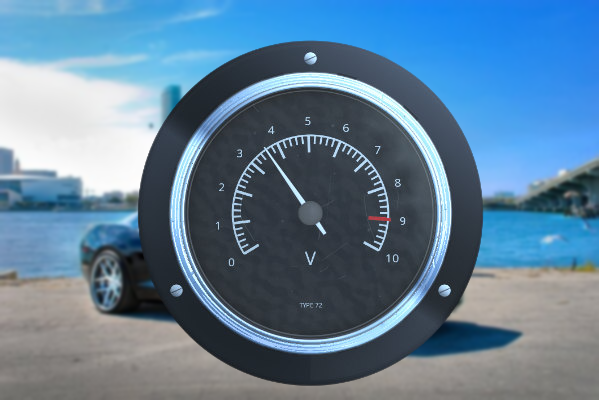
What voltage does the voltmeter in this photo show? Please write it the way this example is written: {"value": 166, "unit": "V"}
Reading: {"value": 3.6, "unit": "V"}
